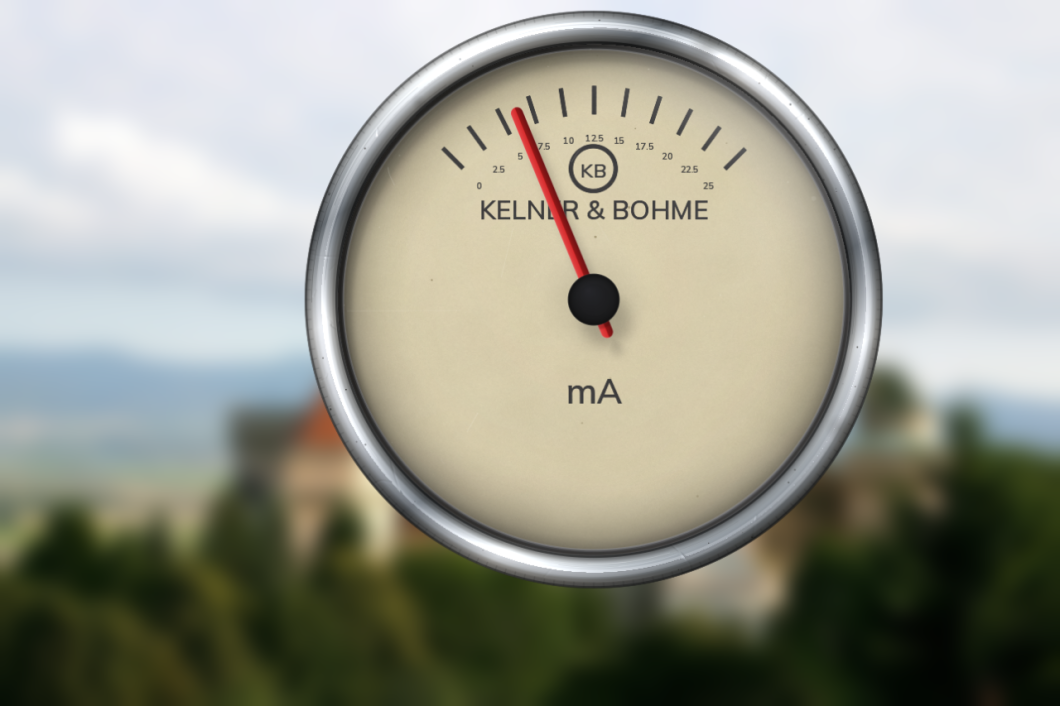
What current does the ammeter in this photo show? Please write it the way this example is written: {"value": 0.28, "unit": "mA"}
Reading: {"value": 6.25, "unit": "mA"}
